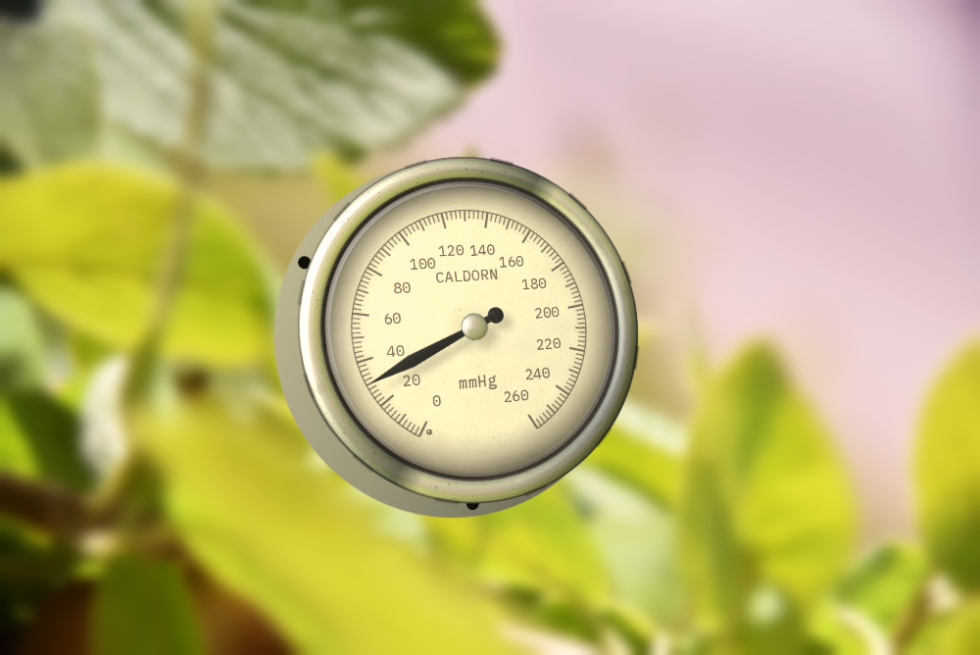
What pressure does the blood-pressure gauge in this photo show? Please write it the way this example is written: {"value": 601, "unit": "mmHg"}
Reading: {"value": 30, "unit": "mmHg"}
